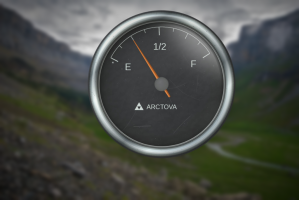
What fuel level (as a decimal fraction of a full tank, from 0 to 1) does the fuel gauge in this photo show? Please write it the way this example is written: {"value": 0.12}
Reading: {"value": 0.25}
